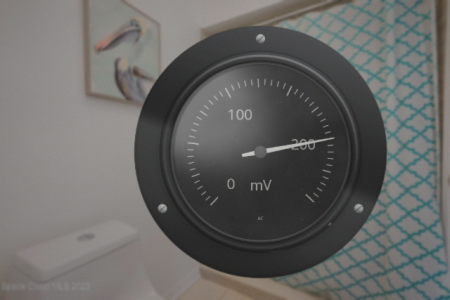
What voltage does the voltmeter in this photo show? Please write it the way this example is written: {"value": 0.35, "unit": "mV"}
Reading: {"value": 200, "unit": "mV"}
